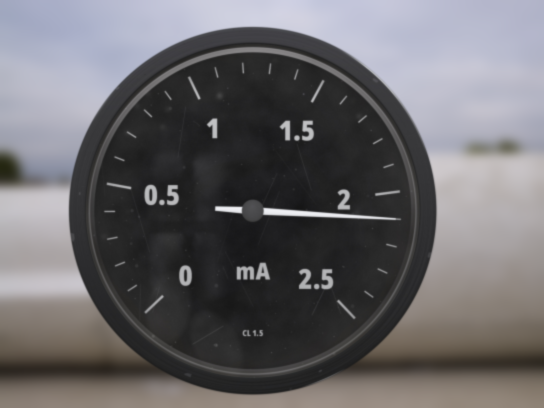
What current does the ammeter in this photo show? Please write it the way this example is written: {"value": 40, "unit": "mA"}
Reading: {"value": 2.1, "unit": "mA"}
